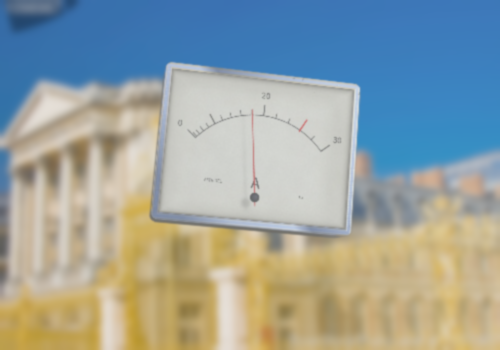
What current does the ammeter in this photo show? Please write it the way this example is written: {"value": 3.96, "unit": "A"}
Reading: {"value": 18, "unit": "A"}
